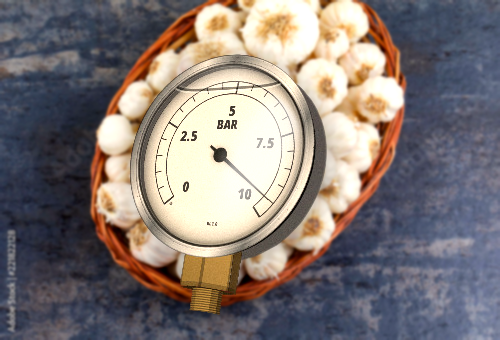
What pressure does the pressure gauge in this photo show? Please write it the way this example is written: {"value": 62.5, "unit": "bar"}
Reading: {"value": 9.5, "unit": "bar"}
